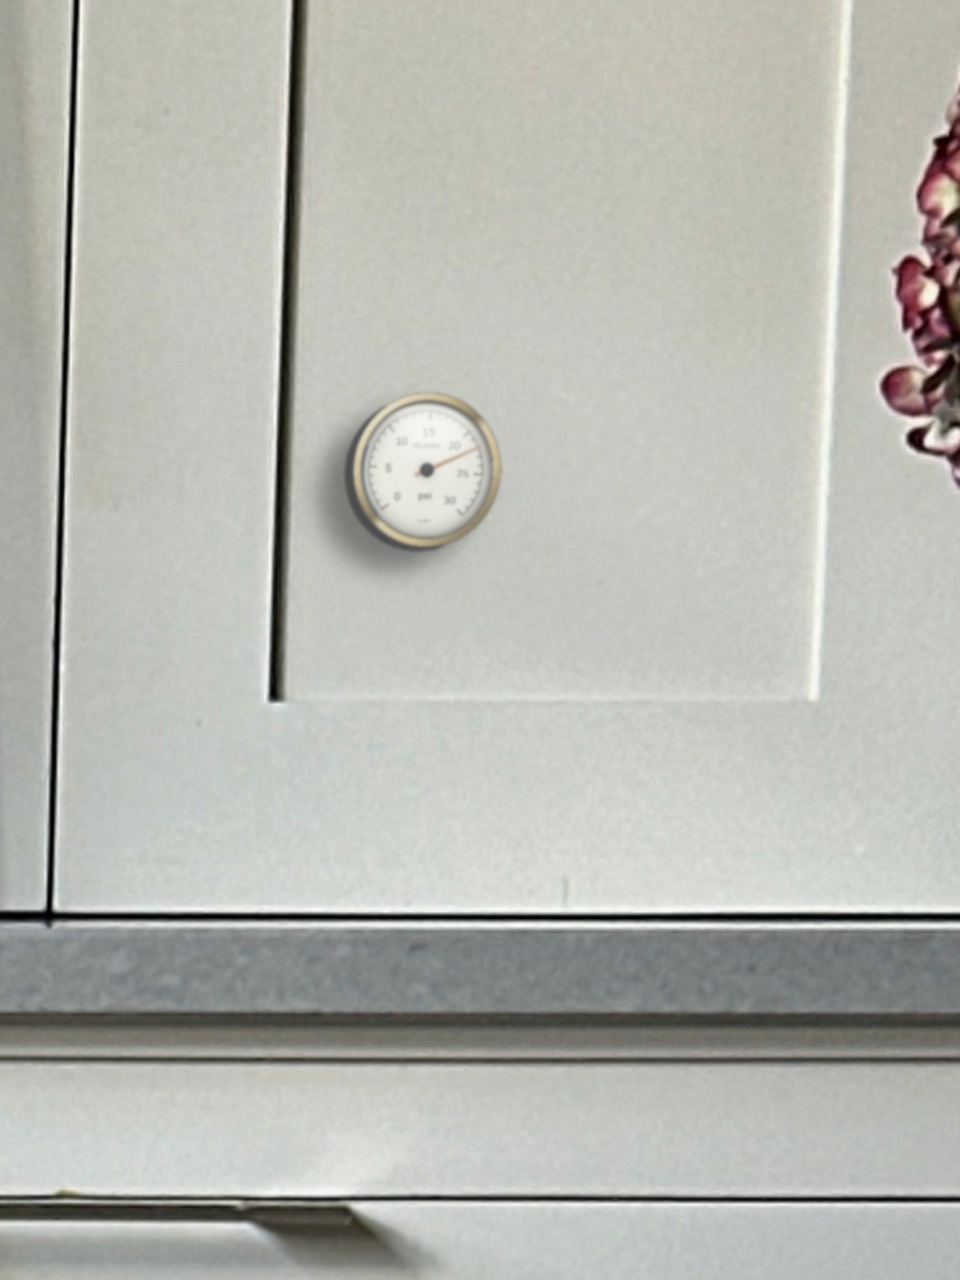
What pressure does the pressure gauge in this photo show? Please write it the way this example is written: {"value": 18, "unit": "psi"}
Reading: {"value": 22, "unit": "psi"}
